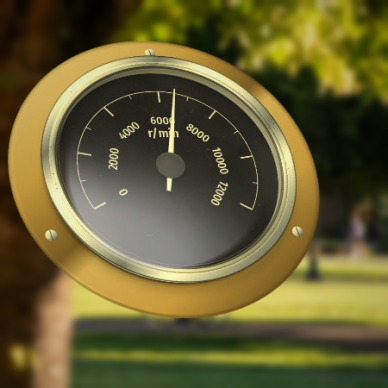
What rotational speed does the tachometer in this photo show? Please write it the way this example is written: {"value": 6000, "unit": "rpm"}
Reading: {"value": 6500, "unit": "rpm"}
